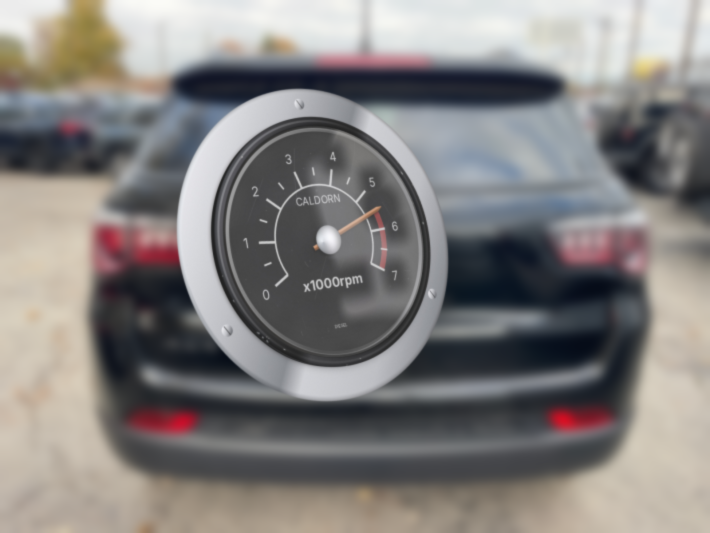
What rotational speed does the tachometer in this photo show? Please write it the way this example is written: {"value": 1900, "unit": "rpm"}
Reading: {"value": 5500, "unit": "rpm"}
